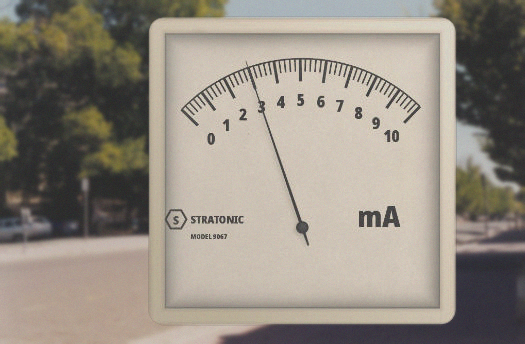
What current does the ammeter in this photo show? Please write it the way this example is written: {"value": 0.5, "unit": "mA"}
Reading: {"value": 3, "unit": "mA"}
